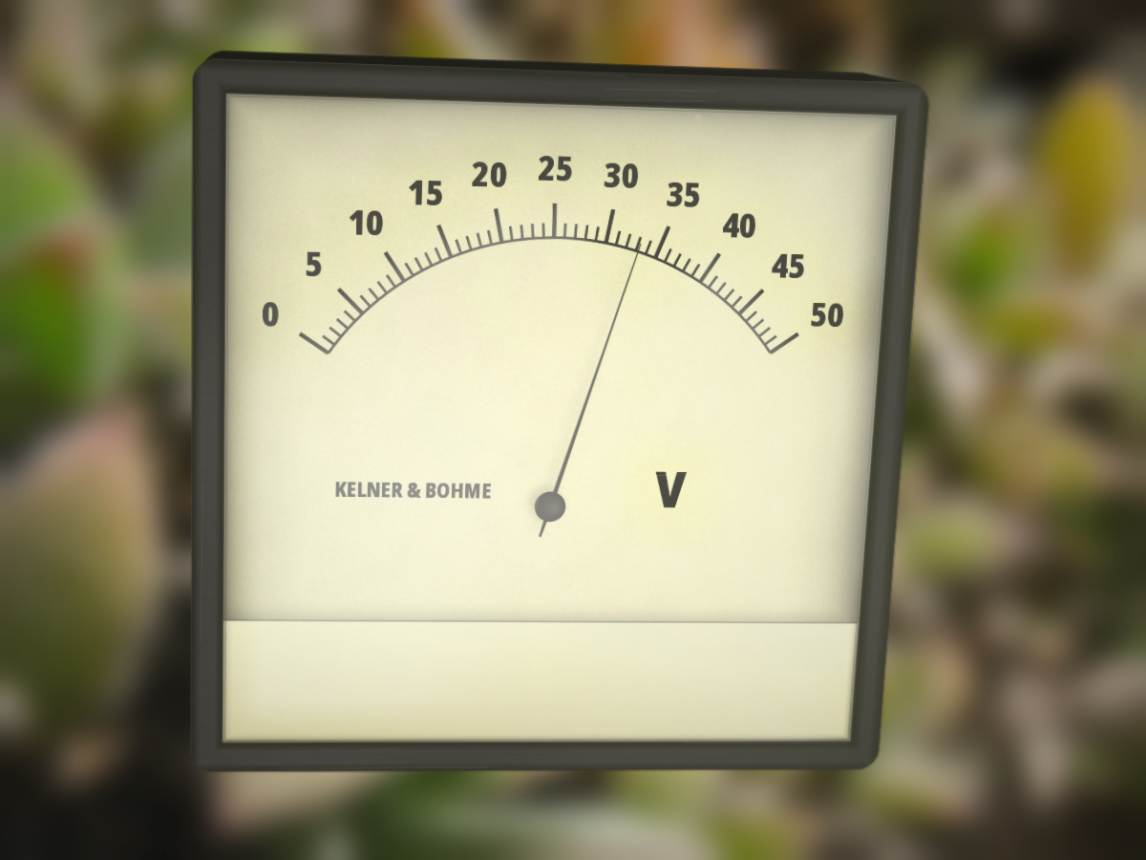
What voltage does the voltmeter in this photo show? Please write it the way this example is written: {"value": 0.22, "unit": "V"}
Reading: {"value": 33, "unit": "V"}
